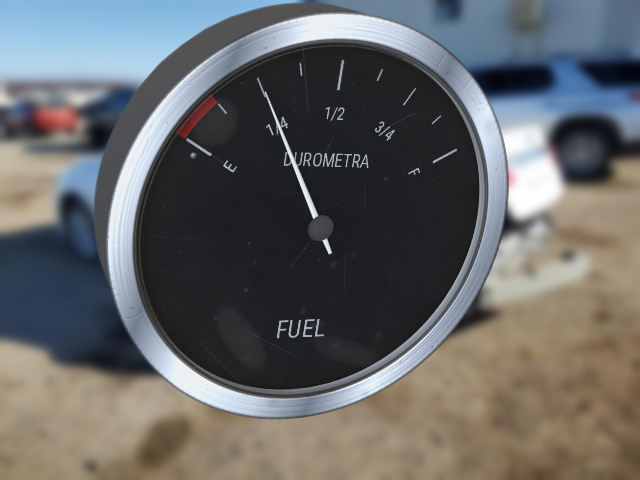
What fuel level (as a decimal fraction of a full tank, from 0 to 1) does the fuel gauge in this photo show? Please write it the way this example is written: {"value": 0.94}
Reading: {"value": 0.25}
